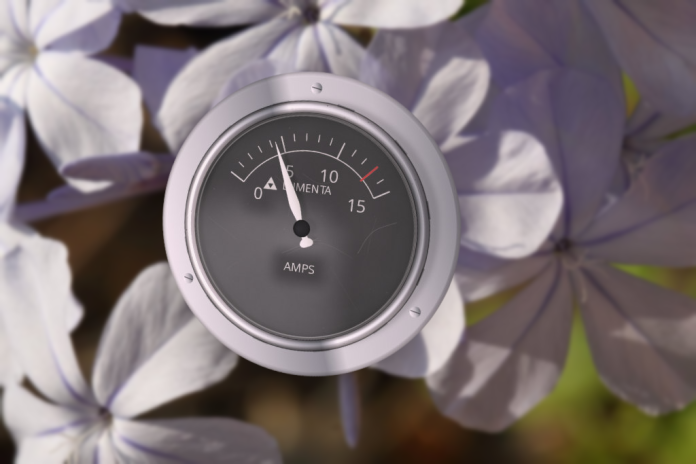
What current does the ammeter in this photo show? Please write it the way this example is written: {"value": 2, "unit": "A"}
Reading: {"value": 4.5, "unit": "A"}
